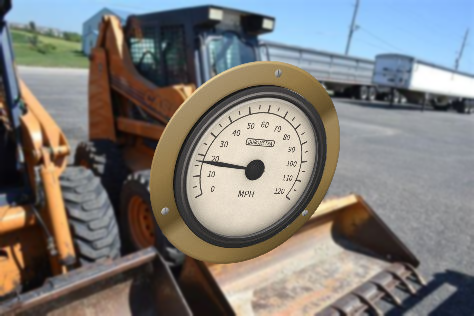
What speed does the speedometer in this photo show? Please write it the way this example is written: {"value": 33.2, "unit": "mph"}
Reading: {"value": 17.5, "unit": "mph"}
